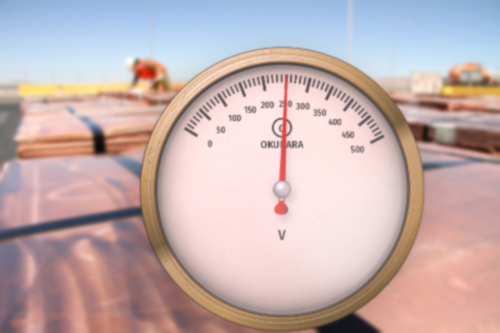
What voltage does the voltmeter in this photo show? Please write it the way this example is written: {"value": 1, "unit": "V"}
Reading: {"value": 250, "unit": "V"}
